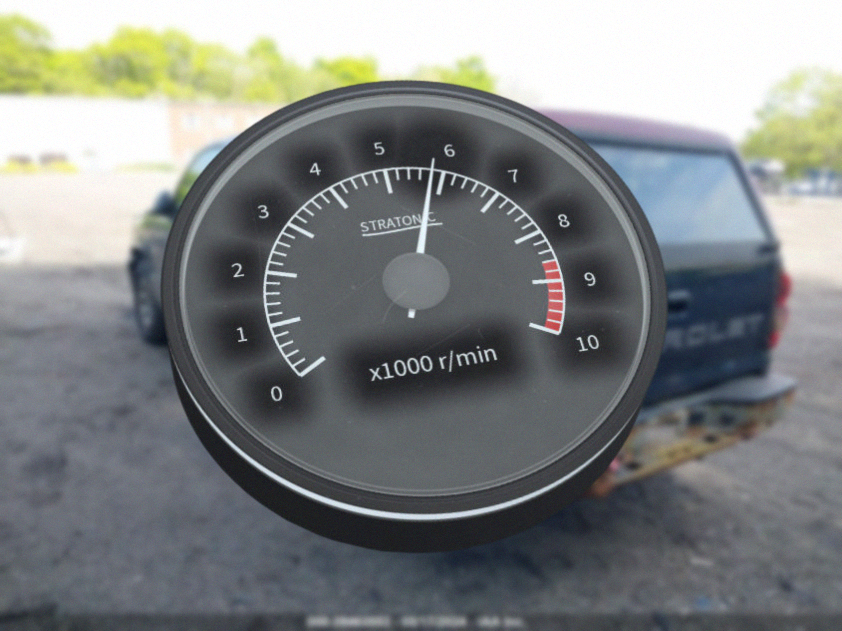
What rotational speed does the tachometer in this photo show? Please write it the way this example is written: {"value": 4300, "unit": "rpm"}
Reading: {"value": 5800, "unit": "rpm"}
